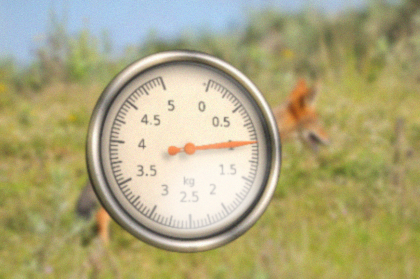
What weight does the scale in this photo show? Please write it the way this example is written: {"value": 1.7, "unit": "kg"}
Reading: {"value": 1, "unit": "kg"}
